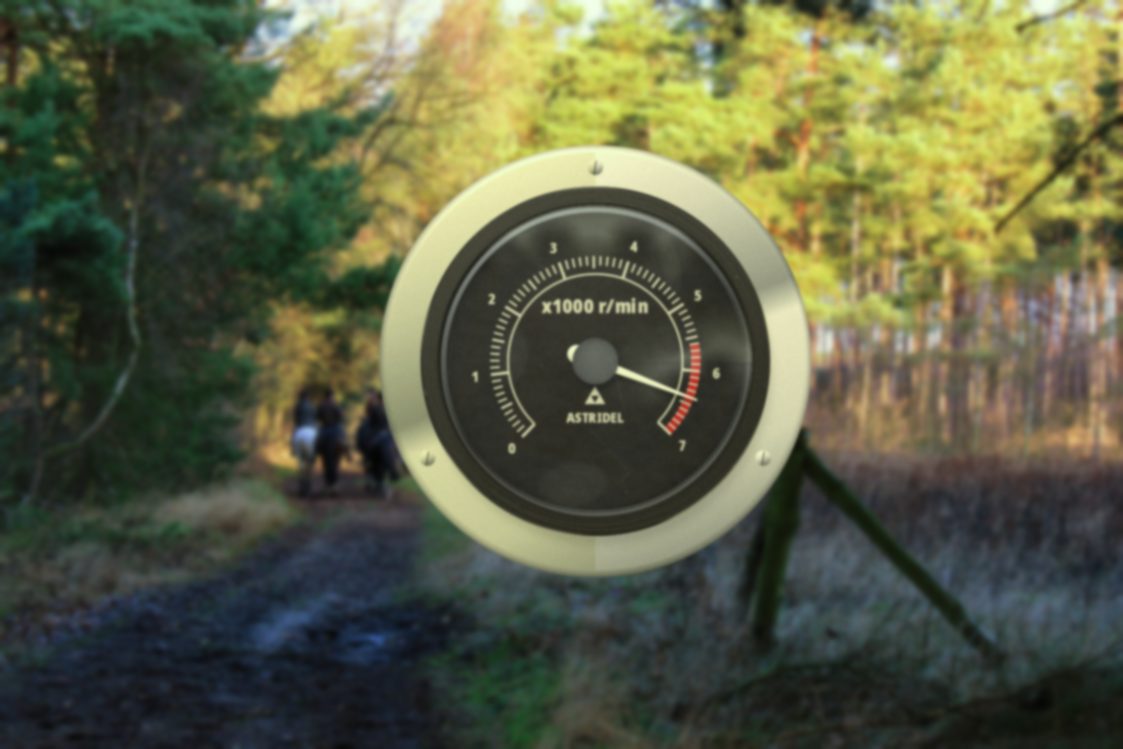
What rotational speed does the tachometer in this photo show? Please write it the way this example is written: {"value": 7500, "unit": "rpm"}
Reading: {"value": 6400, "unit": "rpm"}
